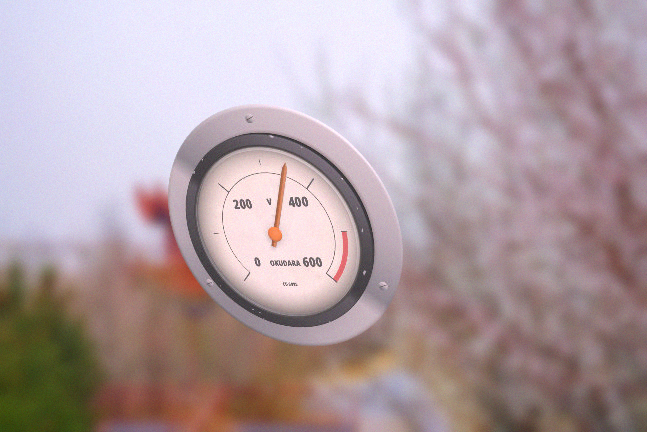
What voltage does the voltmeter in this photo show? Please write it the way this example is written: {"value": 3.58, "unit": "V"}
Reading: {"value": 350, "unit": "V"}
